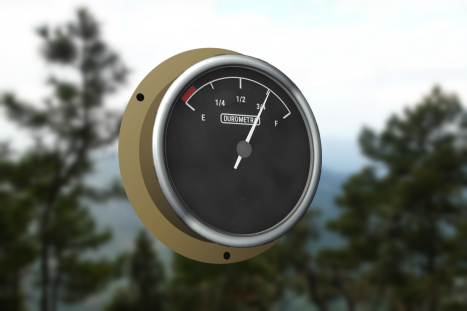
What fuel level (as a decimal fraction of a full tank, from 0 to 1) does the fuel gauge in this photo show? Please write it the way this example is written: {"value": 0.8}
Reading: {"value": 0.75}
